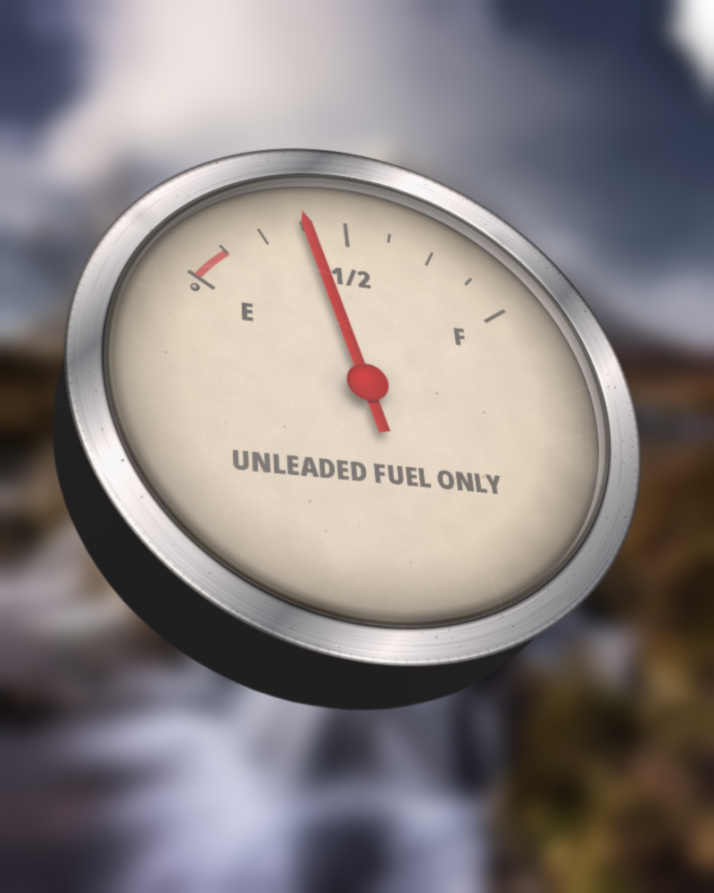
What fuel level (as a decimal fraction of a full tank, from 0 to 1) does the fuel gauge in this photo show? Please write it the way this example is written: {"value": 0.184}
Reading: {"value": 0.375}
